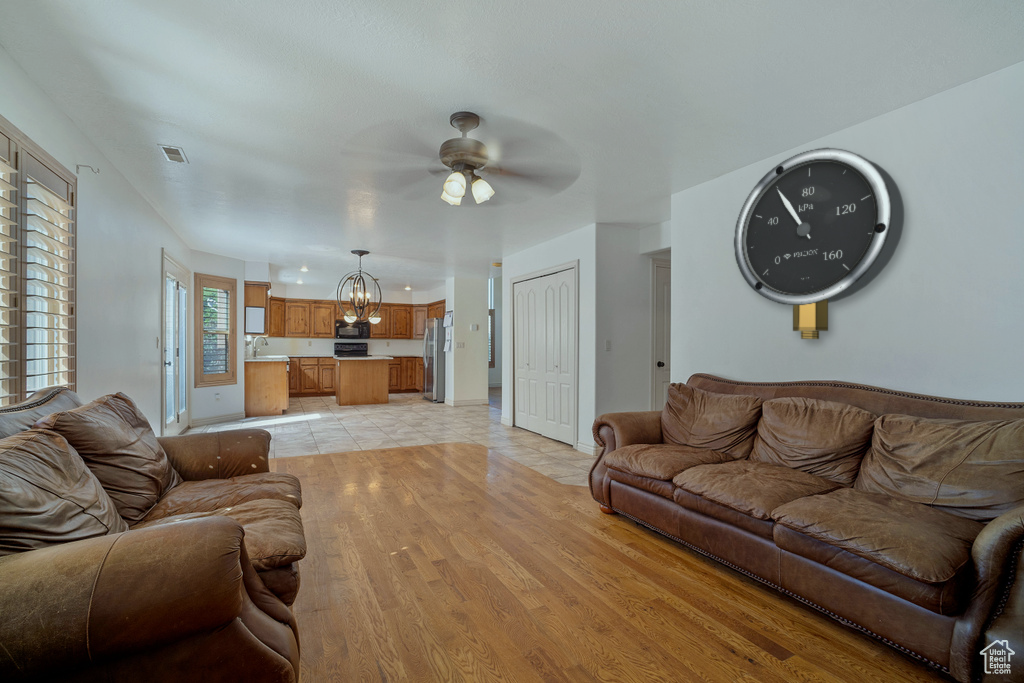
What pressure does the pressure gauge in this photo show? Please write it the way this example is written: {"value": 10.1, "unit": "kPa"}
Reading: {"value": 60, "unit": "kPa"}
